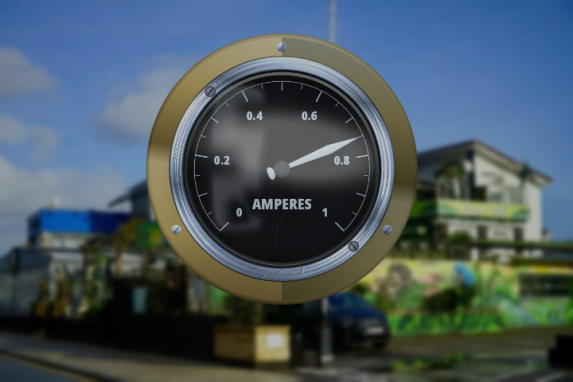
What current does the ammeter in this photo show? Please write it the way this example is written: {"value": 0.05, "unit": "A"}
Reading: {"value": 0.75, "unit": "A"}
